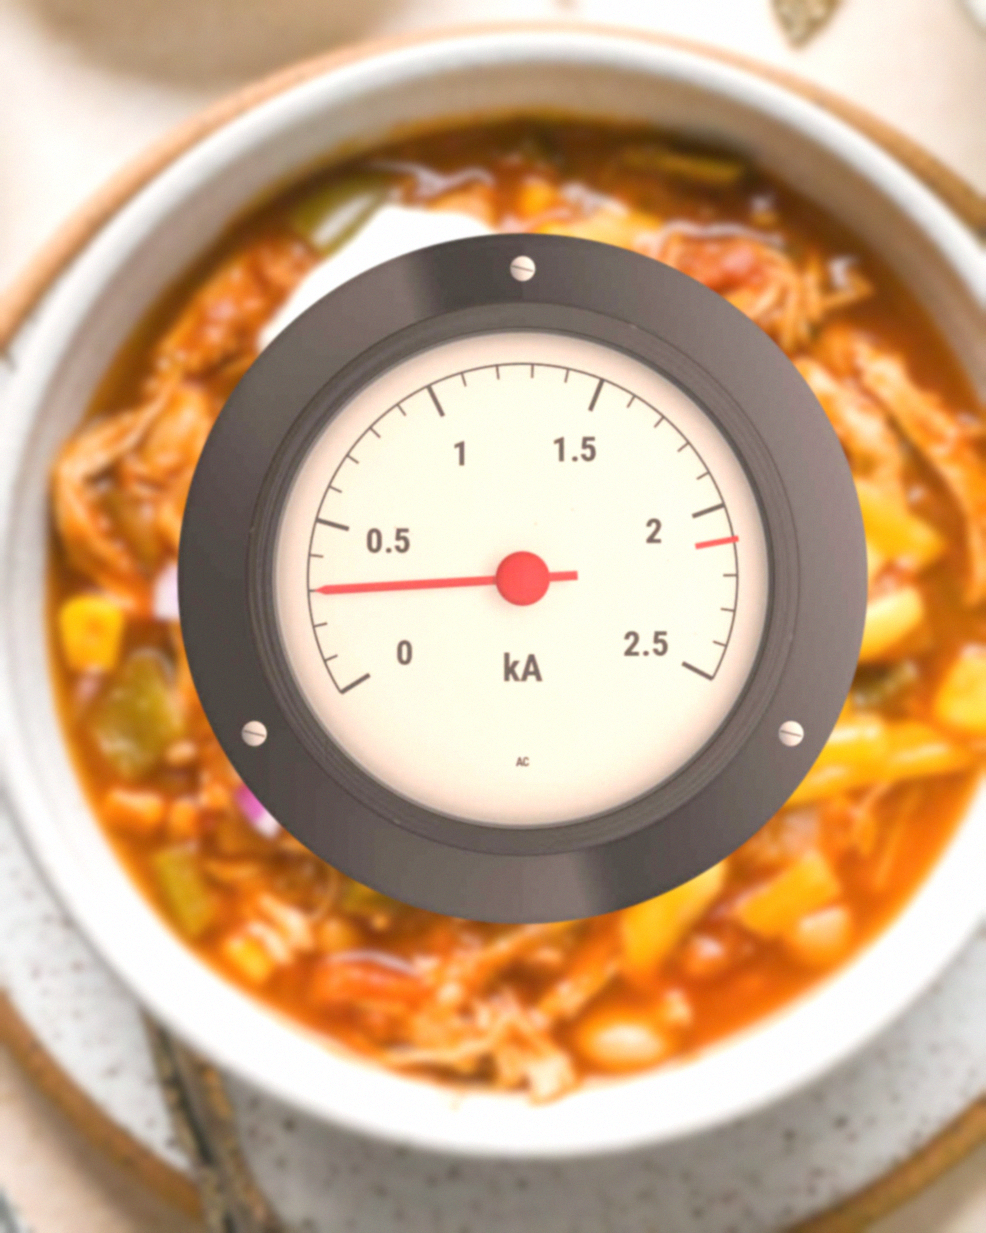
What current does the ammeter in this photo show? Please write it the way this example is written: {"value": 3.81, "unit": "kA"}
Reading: {"value": 0.3, "unit": "kA"}
